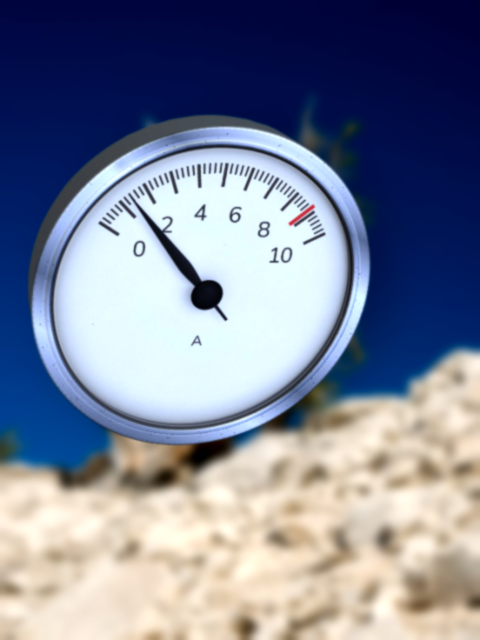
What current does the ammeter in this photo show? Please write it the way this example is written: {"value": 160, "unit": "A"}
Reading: {"value": 1.4, "unit": "A"}
